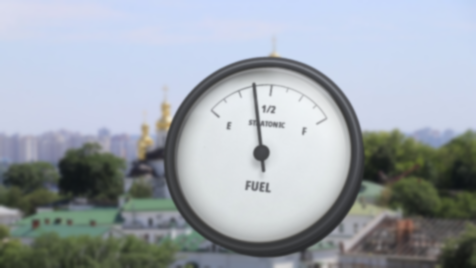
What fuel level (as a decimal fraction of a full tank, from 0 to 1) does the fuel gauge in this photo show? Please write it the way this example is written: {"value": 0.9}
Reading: {"value": 0.375}
